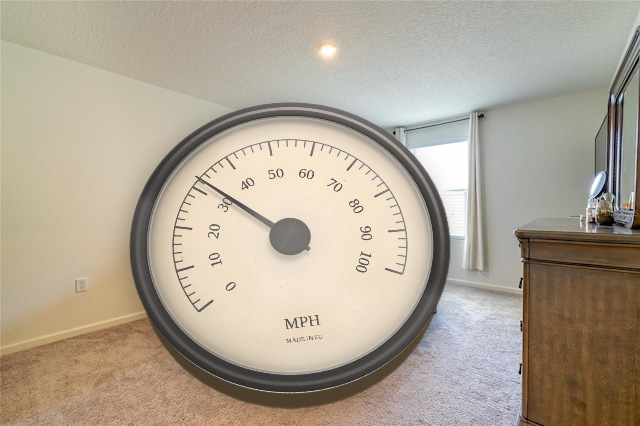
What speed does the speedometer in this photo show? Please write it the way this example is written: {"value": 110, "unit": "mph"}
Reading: {"value": 32, "unit": "mph"}
